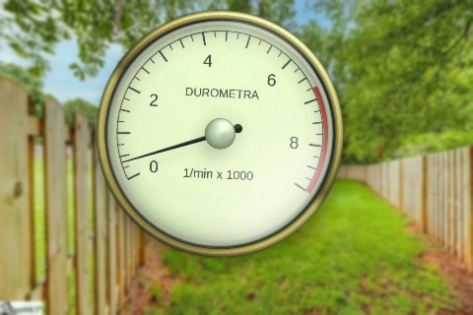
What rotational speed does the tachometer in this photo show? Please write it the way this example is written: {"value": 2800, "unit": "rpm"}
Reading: {"value": 375, "unit": "rpm"}
